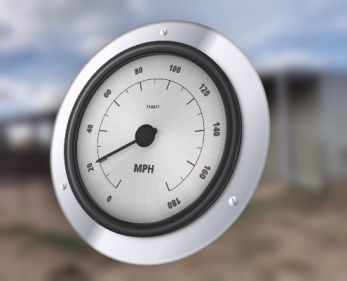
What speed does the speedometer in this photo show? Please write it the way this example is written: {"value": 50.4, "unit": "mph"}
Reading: {"value": 20, "unit": "mph"}
